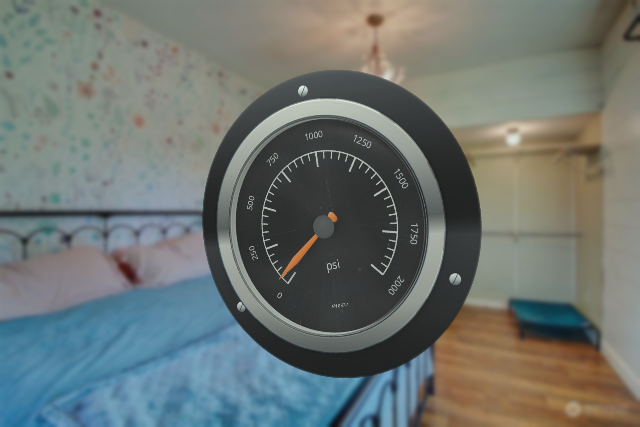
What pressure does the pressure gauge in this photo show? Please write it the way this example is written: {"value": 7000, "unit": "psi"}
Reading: {"value": 50, "unit": "psi"}
